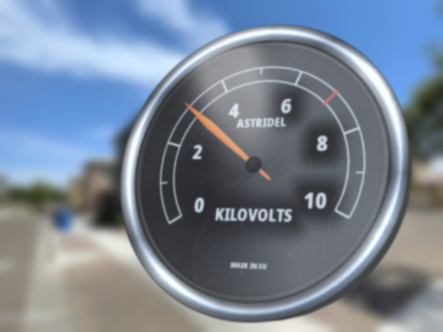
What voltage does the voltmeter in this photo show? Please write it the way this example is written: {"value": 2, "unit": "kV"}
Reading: {"value": 3, "unit": "kV"}
